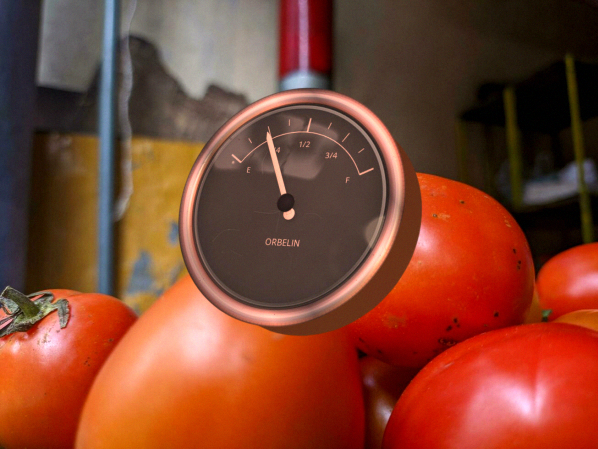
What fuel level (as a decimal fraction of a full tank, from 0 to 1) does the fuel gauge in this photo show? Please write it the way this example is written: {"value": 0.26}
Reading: {"value": 0.25}
